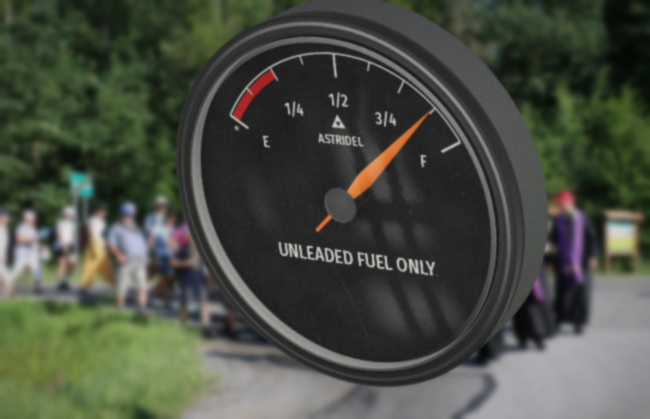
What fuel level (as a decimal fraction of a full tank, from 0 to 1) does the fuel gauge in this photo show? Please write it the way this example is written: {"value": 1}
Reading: {"value": 0.875}
